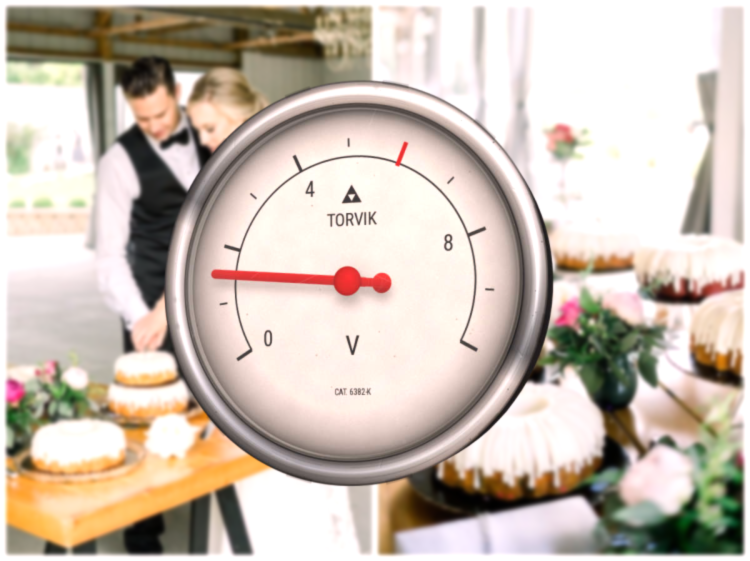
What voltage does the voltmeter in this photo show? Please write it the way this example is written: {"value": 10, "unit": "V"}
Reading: {"value": 1.5, "unit": "V"}
